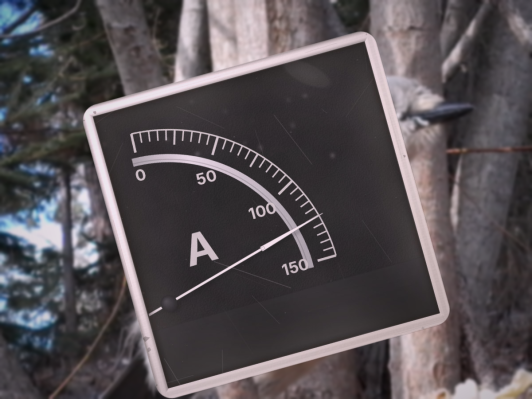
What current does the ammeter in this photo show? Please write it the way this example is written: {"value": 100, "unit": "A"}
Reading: {"value": 125, "unit": "A"}
